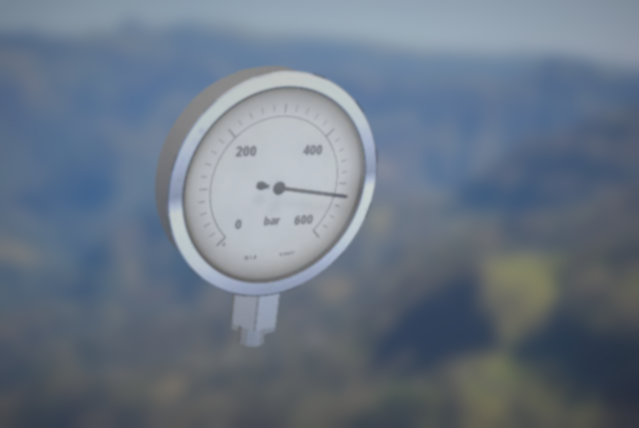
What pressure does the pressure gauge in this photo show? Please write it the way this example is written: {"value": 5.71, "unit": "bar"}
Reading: {"value": 520, "unit": "bar"}
